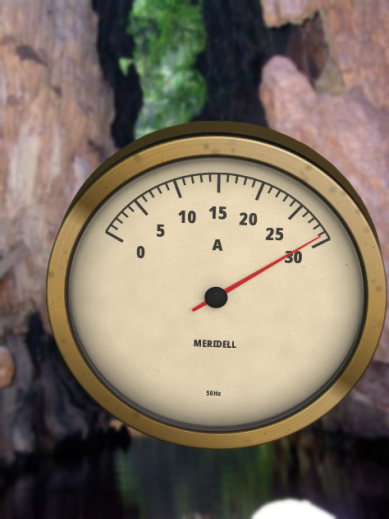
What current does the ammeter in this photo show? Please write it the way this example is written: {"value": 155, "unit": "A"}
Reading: {"value": 29, "unit": "A"}
